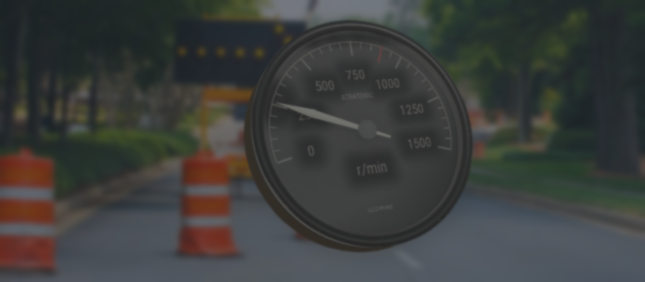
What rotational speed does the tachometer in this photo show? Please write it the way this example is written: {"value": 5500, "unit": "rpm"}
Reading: {"value": 250, "unit": "rpm"}
